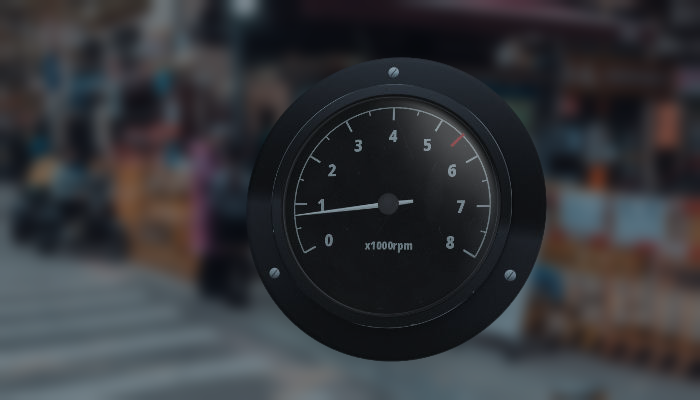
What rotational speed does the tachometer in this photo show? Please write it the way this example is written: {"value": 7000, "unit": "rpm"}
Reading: {"value": 750, "unit": "rpm"}
